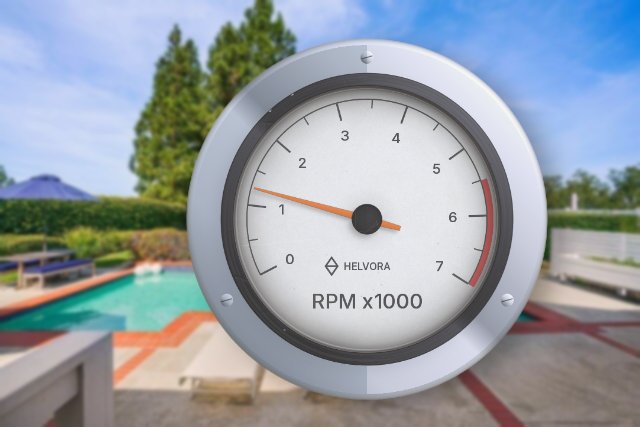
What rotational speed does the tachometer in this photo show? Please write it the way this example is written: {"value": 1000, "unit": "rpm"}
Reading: {"value": 1250, "unit": "rpm"}
